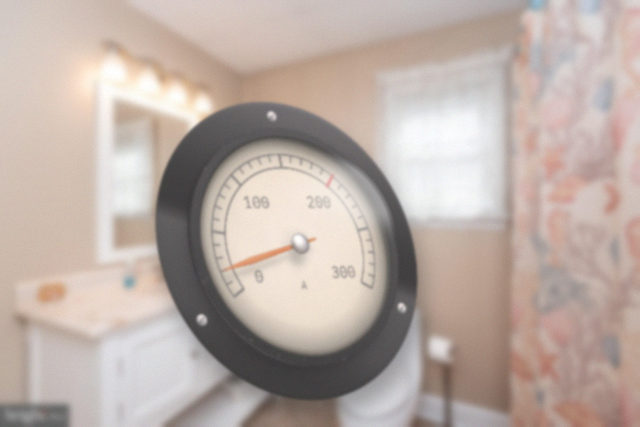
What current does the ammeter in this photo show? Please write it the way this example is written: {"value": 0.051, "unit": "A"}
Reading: {"value": 20, "unit": "A"}
